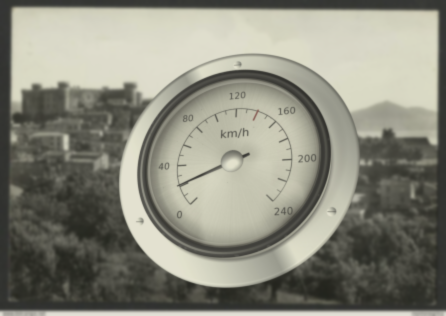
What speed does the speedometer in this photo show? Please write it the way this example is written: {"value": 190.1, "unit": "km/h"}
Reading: {"value": 20, "unit": "km/h"}
